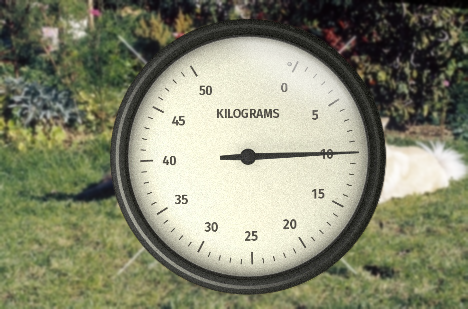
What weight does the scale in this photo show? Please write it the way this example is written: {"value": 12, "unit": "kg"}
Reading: {"value": 10, "unit": "kg"}
